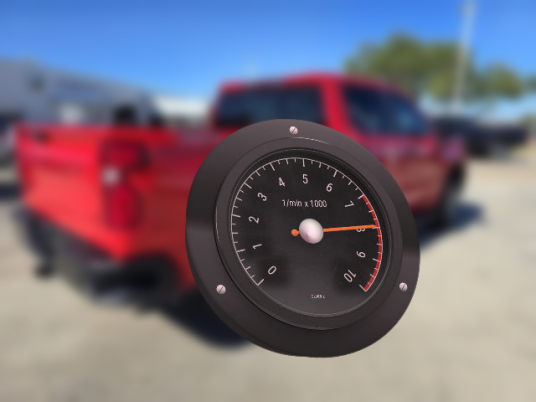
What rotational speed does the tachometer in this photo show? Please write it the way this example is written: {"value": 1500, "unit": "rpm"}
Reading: {"value": 8000, "unit": "rpm"}
